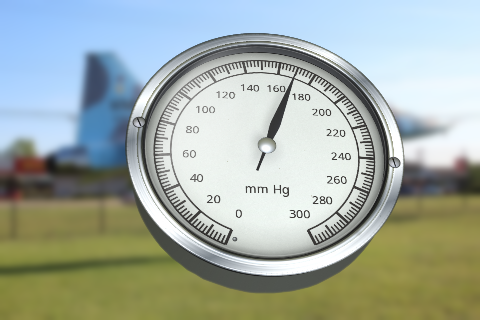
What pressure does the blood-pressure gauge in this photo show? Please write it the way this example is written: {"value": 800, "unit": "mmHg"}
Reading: {"value": 170, "unit": "mmHg"}
